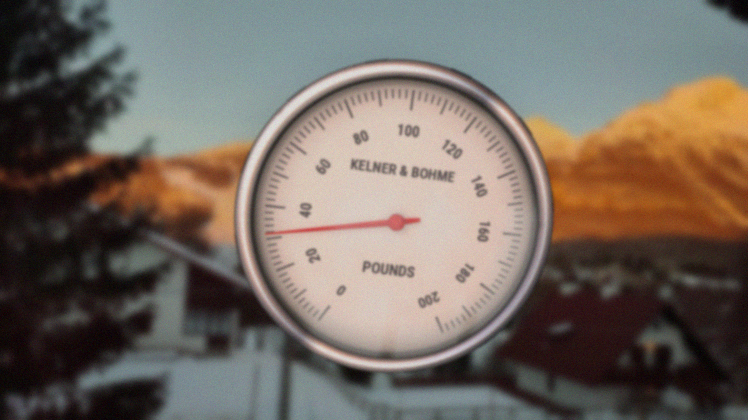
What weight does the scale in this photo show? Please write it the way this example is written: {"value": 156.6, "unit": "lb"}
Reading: {"value": 32, "unit": "lb"}
